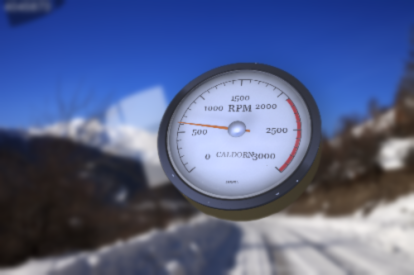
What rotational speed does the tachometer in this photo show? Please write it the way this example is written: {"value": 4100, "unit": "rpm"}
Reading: {"value": 600, "unit": "rpm"}
